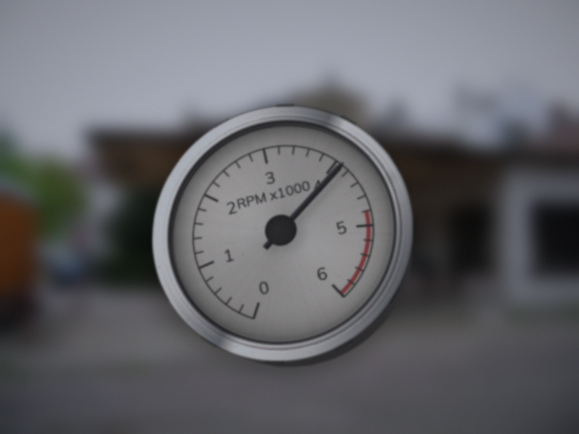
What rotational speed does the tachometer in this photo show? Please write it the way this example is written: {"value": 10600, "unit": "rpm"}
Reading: {"value": 4100, "unit": "rpm"}
